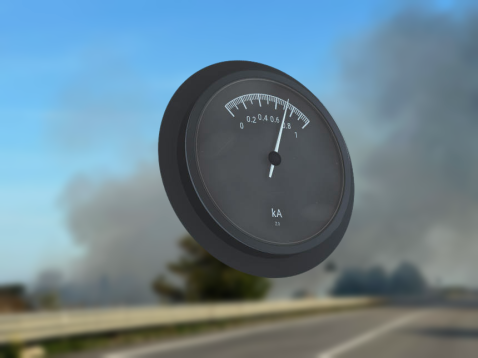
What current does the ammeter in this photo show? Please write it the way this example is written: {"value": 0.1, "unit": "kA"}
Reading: {"value": 0.7, "unit": "kA"}
